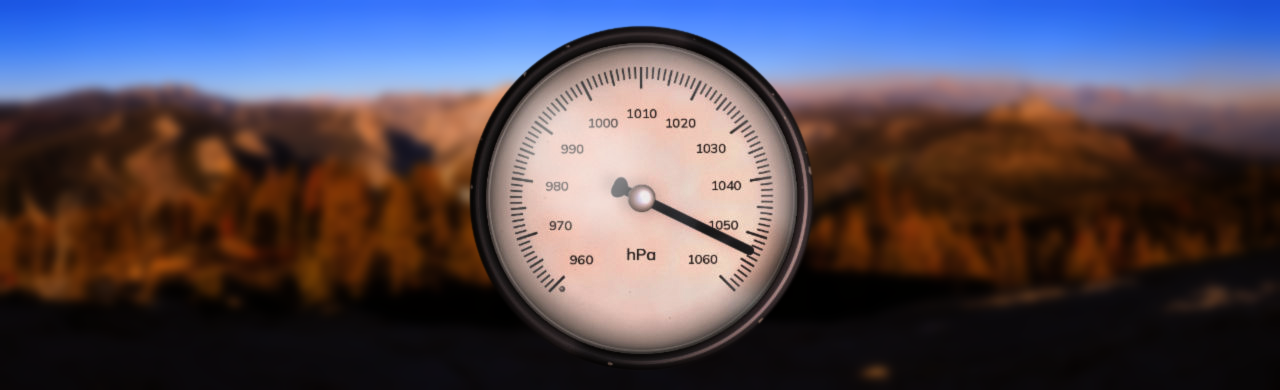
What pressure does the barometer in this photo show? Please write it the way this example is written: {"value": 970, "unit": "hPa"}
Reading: {"value": 1053, "unit": "hPa"}
